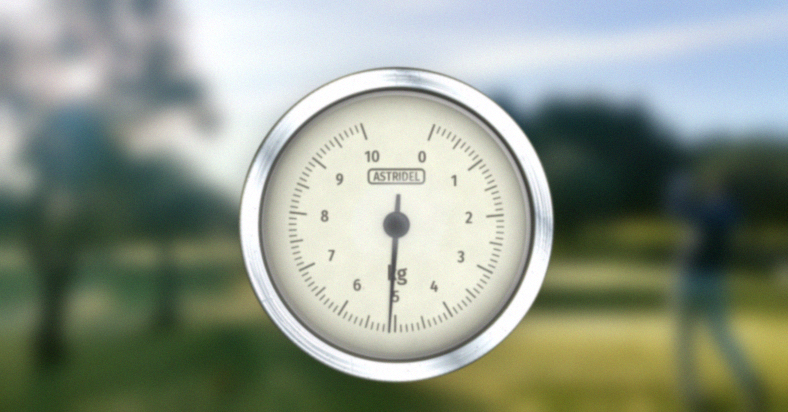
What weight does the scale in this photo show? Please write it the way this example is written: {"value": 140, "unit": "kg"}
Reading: {"value": 5.1, "unit": "kg"}
